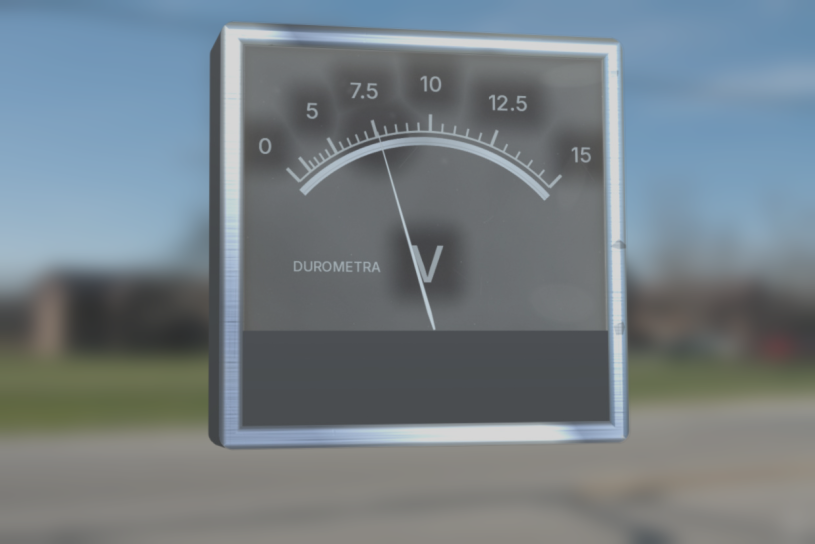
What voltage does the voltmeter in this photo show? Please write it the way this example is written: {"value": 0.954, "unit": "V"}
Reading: {"value": 7.5, "unit": "V"}
